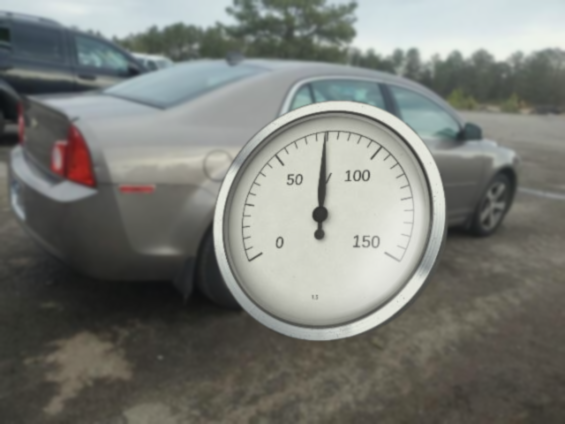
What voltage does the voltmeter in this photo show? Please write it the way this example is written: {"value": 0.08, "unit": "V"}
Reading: {"value": 75, "unit": "V"}
